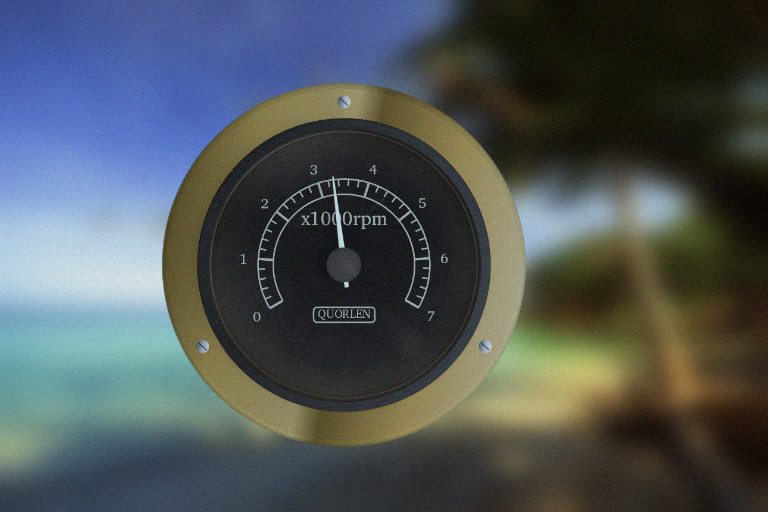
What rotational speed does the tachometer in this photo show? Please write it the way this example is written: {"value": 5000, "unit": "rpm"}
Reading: {"value": 3300, "unit": "rpm"}
